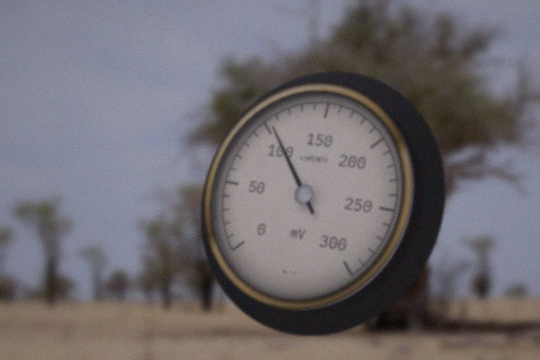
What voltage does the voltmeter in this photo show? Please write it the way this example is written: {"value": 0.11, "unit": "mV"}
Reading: {"value": 105, "unit": "mV"}
